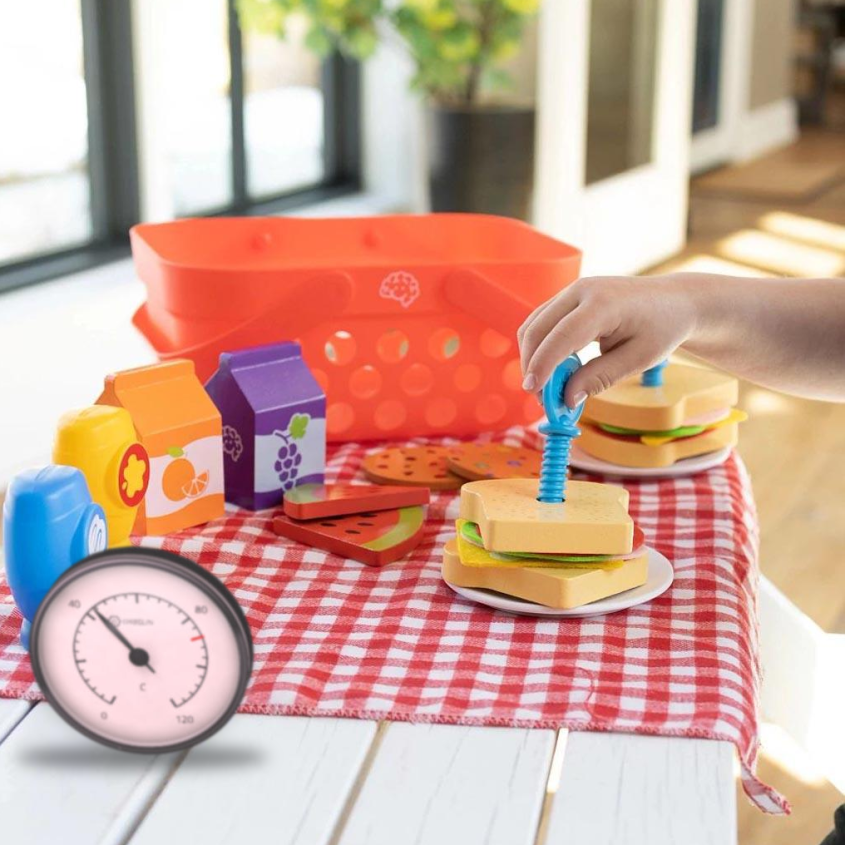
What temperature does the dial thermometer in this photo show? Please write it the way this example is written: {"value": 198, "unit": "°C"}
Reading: {"value": 44, "unit": "°C"}
